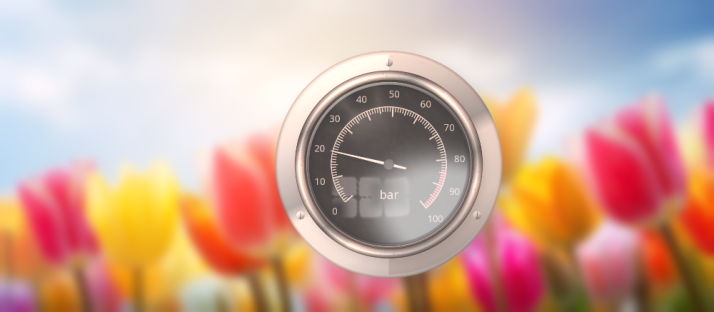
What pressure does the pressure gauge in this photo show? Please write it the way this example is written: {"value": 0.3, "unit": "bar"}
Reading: {"value": 20, "unit": "bar"}
